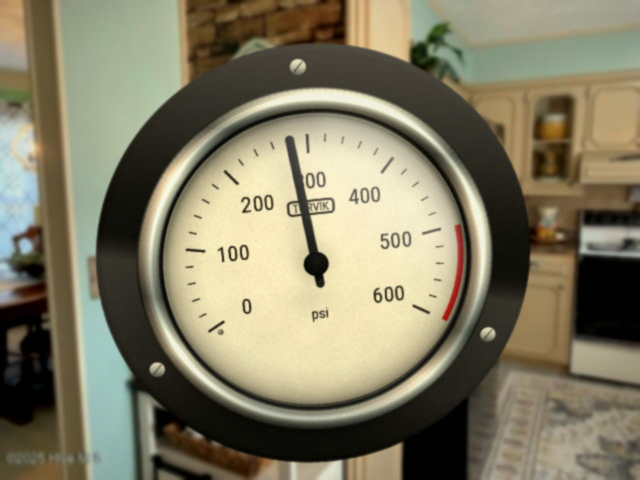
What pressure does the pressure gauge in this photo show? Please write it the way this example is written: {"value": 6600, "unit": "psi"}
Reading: {"value": 280, "unit": "psi"}
